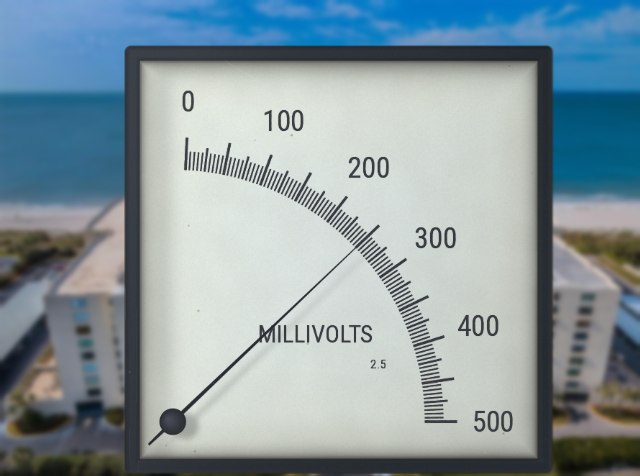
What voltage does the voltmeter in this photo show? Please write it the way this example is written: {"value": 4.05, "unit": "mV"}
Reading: {"value": 250, "unit": "mV"}
